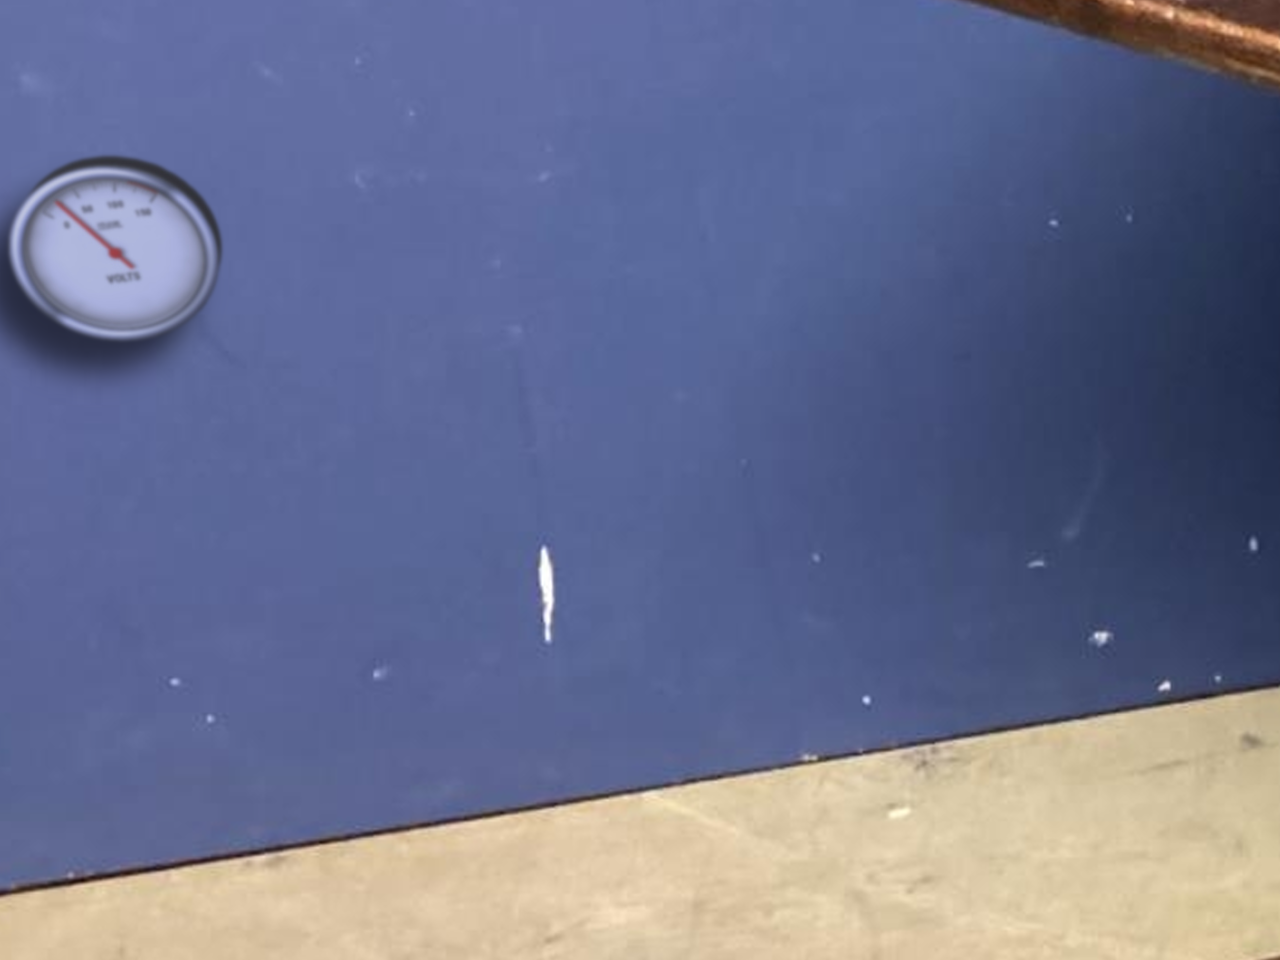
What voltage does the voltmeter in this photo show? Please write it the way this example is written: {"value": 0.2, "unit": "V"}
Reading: {"value": 25, "unit": "V"}
